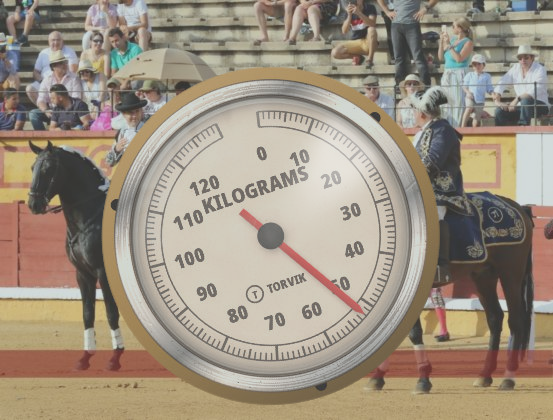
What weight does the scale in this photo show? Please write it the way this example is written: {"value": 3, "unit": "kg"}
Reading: {"value": 52, "unit": "kg"}
